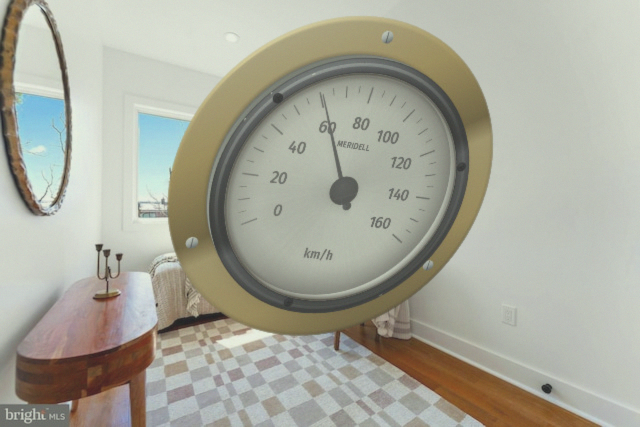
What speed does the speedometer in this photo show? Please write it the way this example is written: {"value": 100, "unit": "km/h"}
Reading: {"value": 60, "unit": "km/h"}
